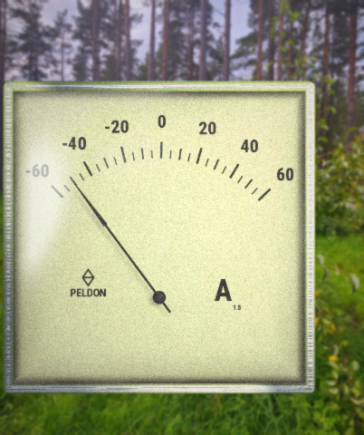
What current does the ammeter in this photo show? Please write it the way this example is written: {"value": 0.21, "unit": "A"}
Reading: {"value": -50, "unit": "A"}
